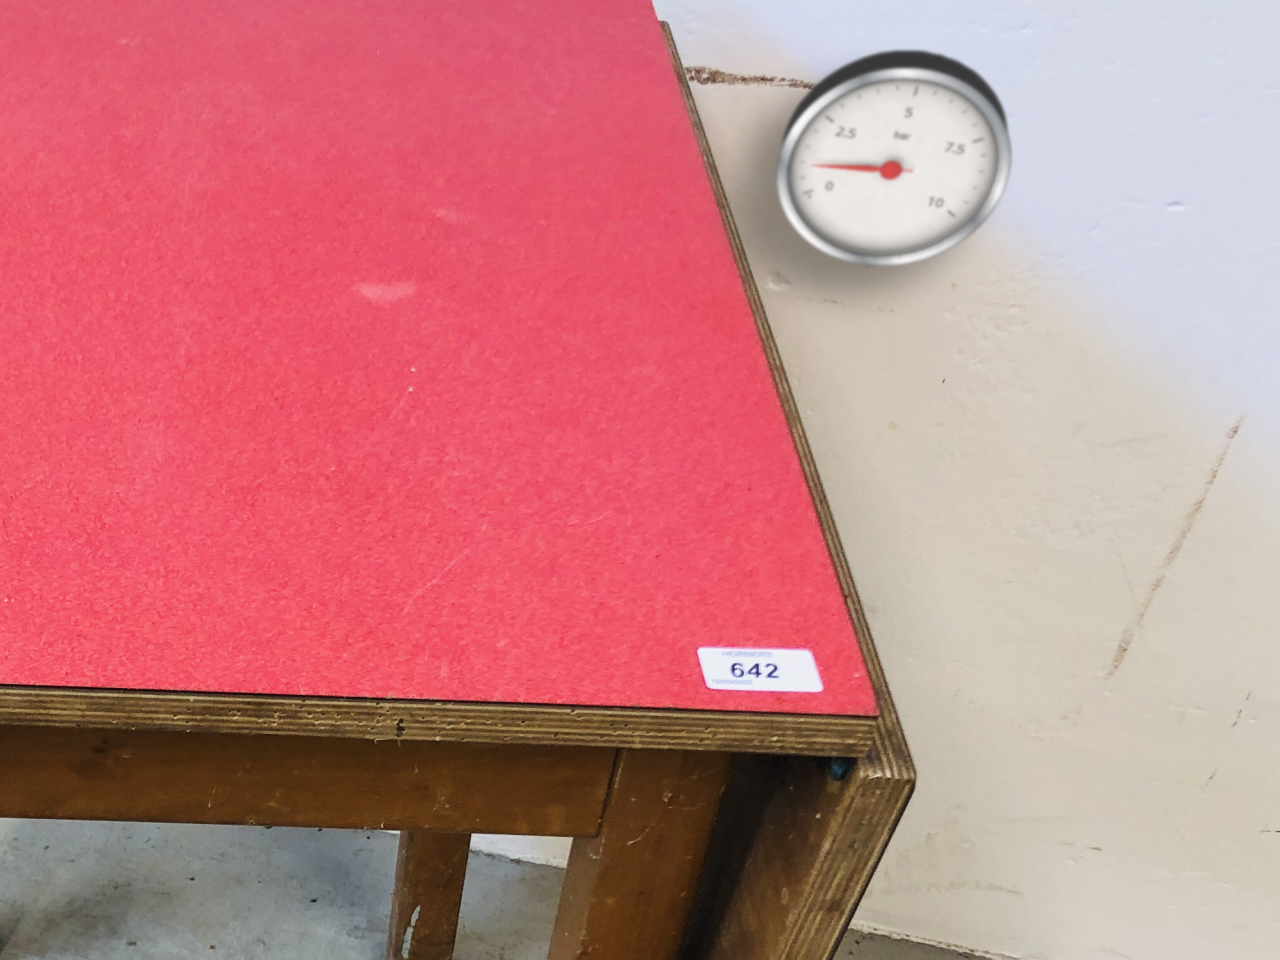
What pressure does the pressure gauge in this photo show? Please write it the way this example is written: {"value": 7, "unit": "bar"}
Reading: {"value": 1, "unit": "bar"}
